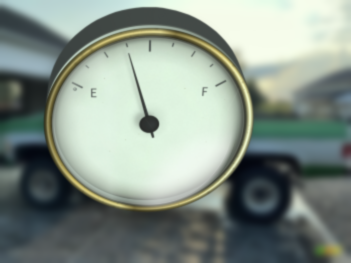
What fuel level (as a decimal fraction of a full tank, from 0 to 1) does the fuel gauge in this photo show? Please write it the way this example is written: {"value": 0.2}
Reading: {"value": 0.375}
